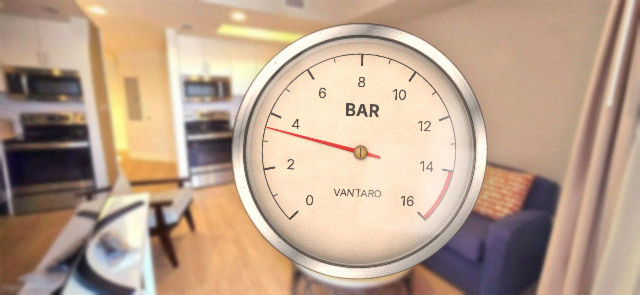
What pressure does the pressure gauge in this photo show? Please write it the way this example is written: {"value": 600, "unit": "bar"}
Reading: {"value": 3.5, "unit": "bar"}
